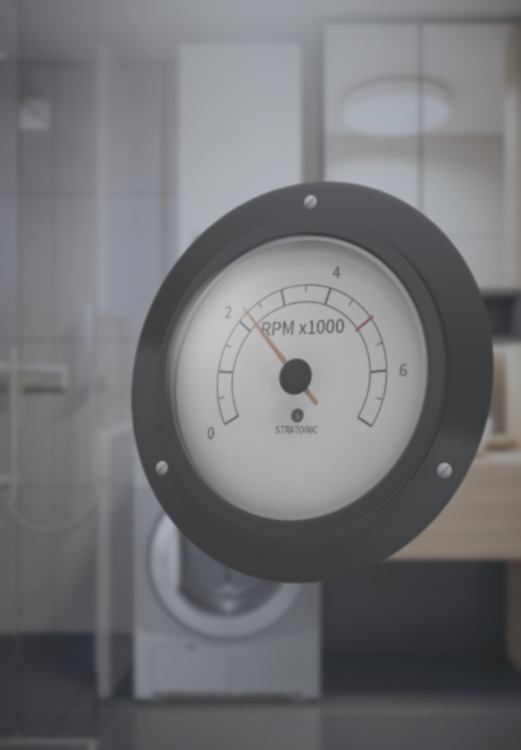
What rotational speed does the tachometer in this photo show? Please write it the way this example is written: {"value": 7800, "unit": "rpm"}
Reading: {"value": 2250, "unit": "rpm"}
